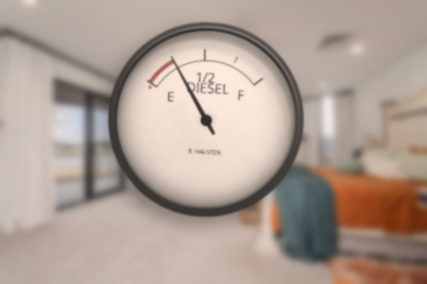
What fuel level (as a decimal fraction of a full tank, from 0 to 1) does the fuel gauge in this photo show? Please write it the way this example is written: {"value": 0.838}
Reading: {"value": 0.25}
